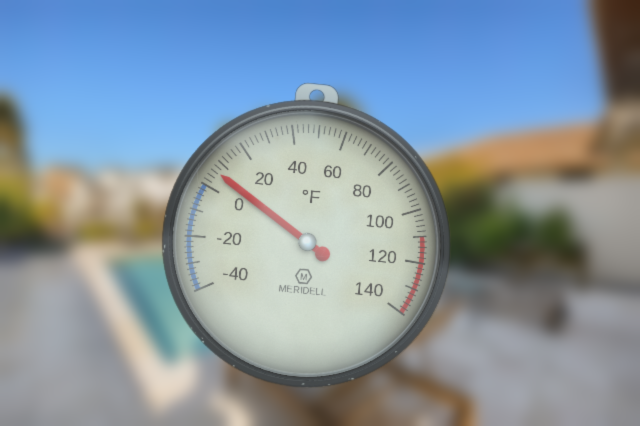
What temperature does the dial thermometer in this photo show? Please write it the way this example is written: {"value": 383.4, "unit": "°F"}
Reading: {"value": 6, "unit": "°F"}
